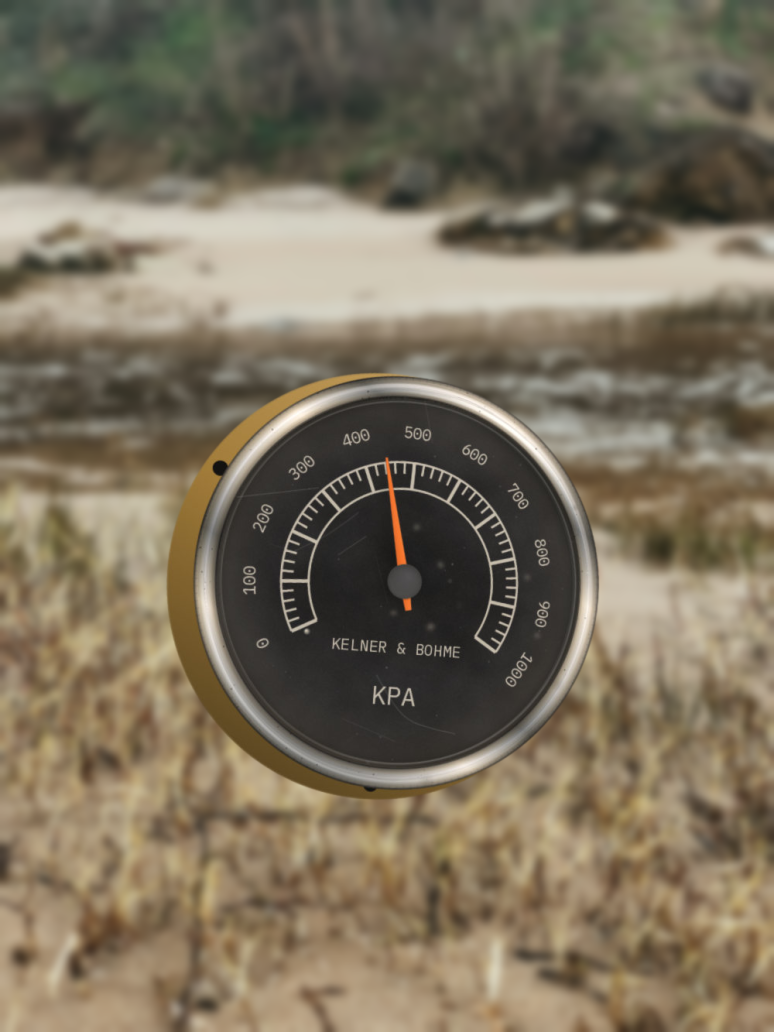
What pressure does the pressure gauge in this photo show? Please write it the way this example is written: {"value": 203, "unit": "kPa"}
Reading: {"value": 440, "unit": "kPa"}
